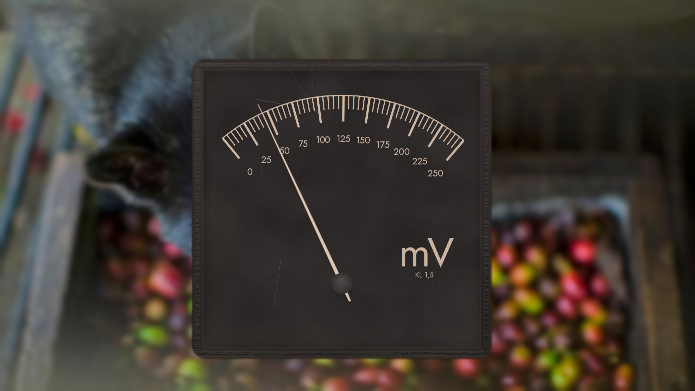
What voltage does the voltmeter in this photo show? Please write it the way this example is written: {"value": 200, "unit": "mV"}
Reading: {"value": 45, "unit": "mV"}
